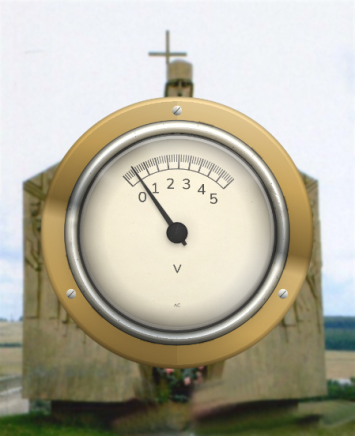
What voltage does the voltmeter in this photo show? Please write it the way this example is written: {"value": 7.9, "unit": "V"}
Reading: {"value": 0.5, "unit": "V"}
